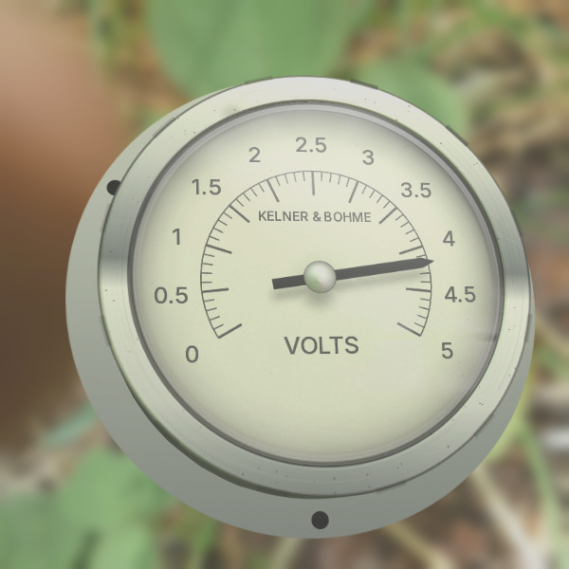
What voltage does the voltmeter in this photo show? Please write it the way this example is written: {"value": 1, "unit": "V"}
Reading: {"value": 4.2, "unit": "V"}
